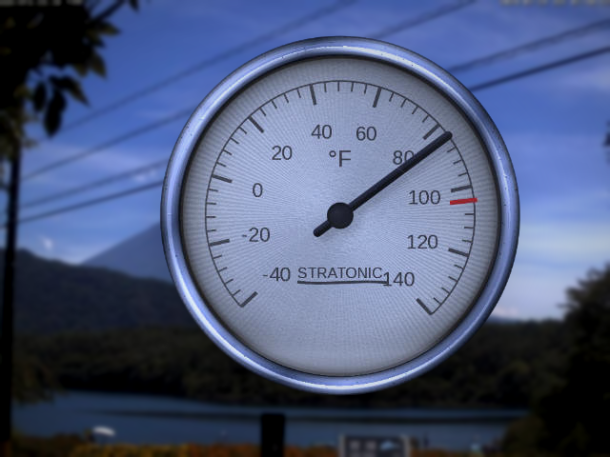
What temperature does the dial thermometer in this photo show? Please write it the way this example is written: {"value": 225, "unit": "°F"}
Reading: {"value": 84, "unit": "°F"}
